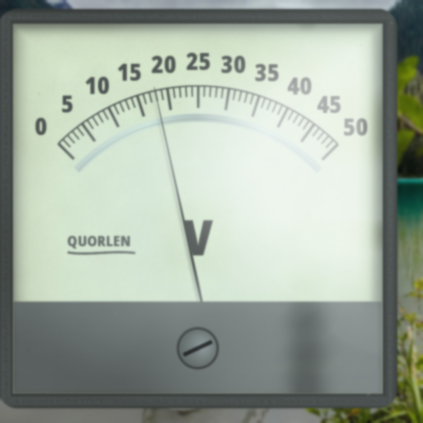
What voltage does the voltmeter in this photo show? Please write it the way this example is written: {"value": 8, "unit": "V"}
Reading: {"value": 18, "unit": "V"}
